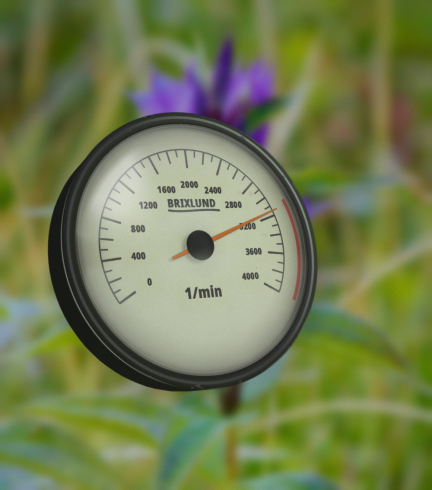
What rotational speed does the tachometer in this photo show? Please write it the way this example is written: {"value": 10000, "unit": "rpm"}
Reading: {"value": 3150, "unit": "rpm"}
